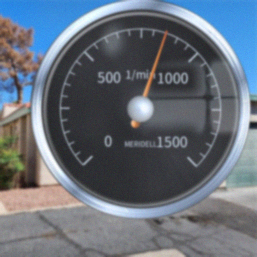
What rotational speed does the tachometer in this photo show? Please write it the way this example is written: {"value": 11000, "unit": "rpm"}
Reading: {"value": 850, "unit": "rpm"}
